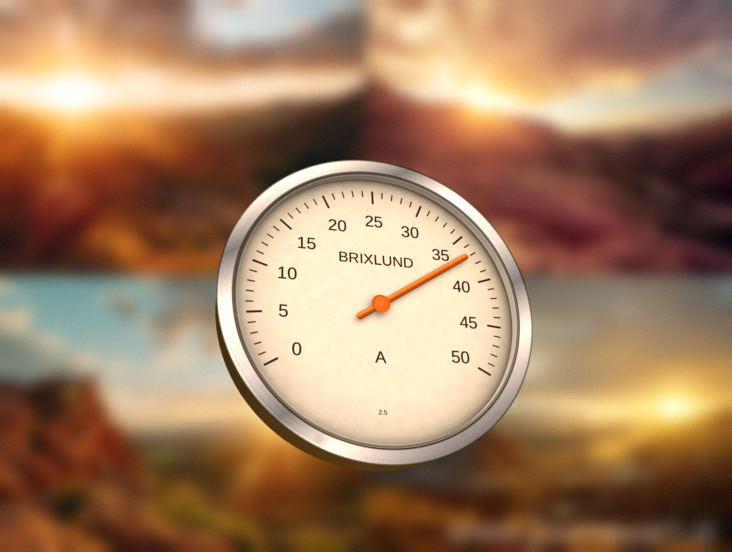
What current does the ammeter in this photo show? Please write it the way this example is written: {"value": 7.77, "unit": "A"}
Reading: {"value": 37, "unit": "A"}
